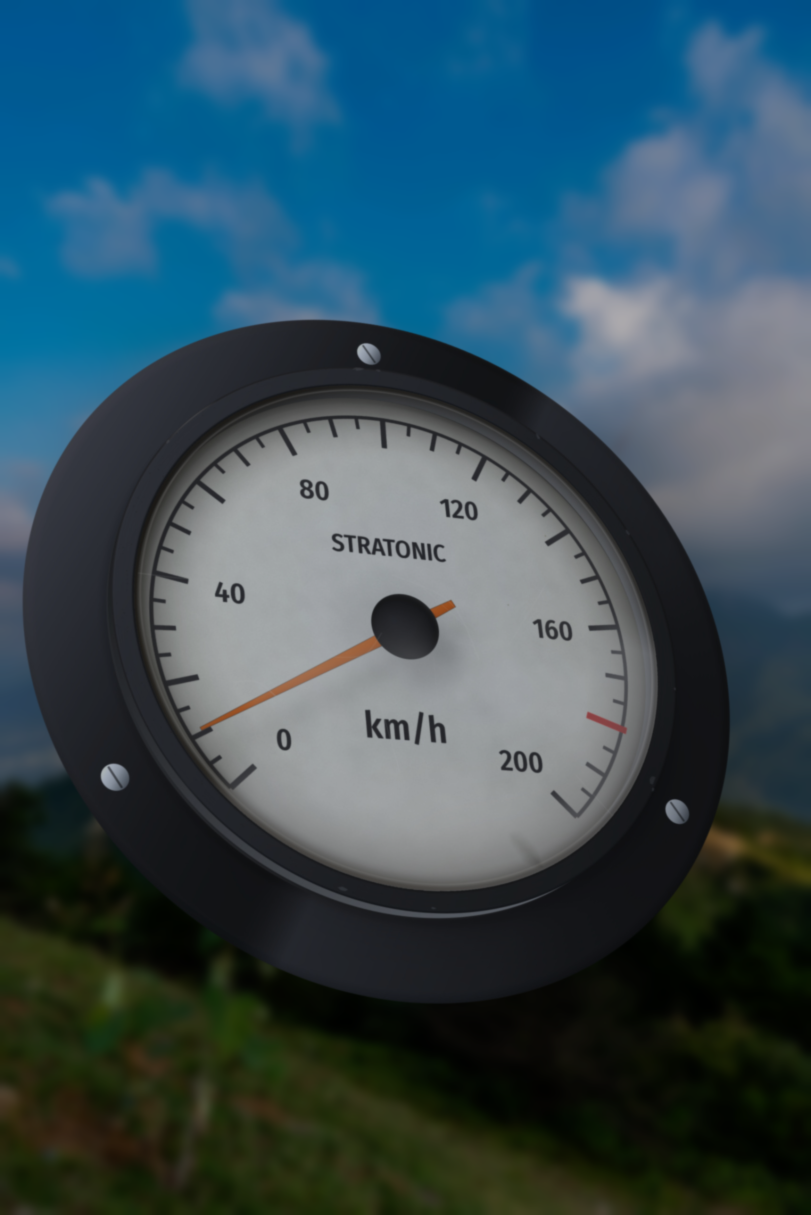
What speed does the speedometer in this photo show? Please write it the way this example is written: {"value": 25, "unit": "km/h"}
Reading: {"value": 10, "unit": "km/h"}
